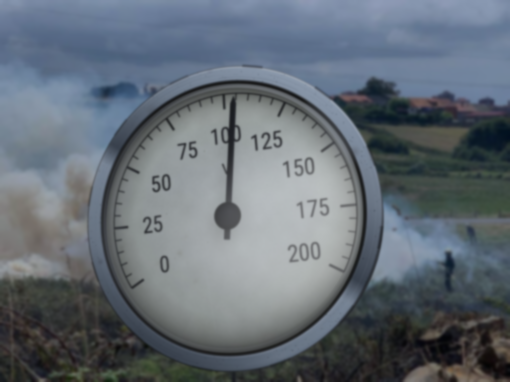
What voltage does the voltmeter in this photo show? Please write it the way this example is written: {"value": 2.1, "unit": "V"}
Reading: {"value": 105, "unit": "V"}
